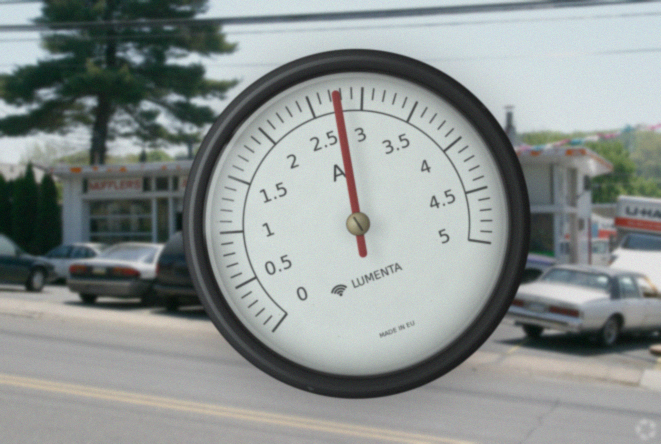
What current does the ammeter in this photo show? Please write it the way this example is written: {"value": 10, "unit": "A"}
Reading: {"value": 2.75, "unit": "A"}
